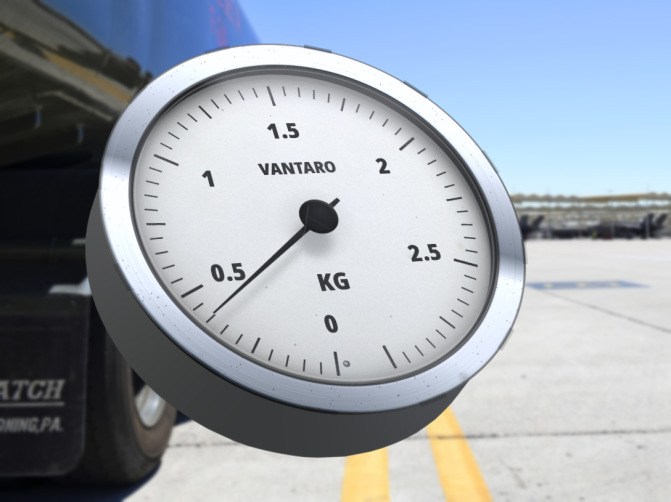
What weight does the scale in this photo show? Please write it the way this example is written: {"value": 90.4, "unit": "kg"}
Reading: {"value": 0.4, "unit": "kg"}
